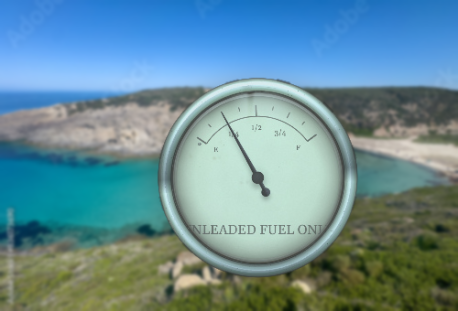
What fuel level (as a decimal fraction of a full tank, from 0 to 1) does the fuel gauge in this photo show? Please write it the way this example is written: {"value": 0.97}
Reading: {"value": 0.25}
